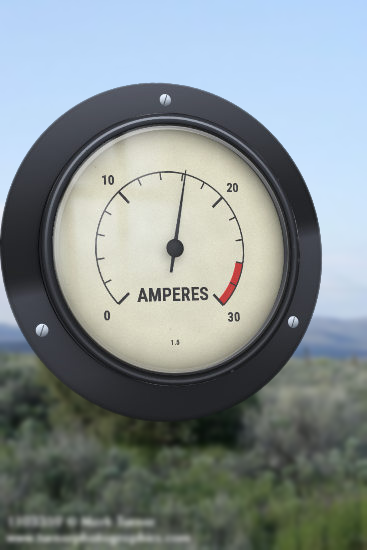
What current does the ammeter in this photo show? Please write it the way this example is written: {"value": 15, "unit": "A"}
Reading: {"value": 16, "unit": "A"}
